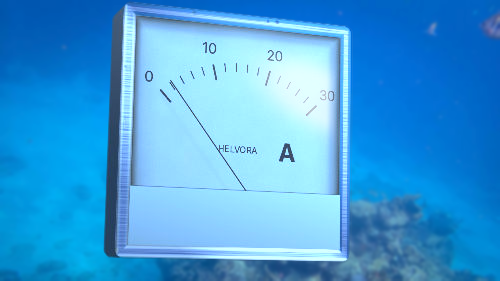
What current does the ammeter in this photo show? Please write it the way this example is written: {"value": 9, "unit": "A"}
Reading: {"value": 2, "unit": "A"}
